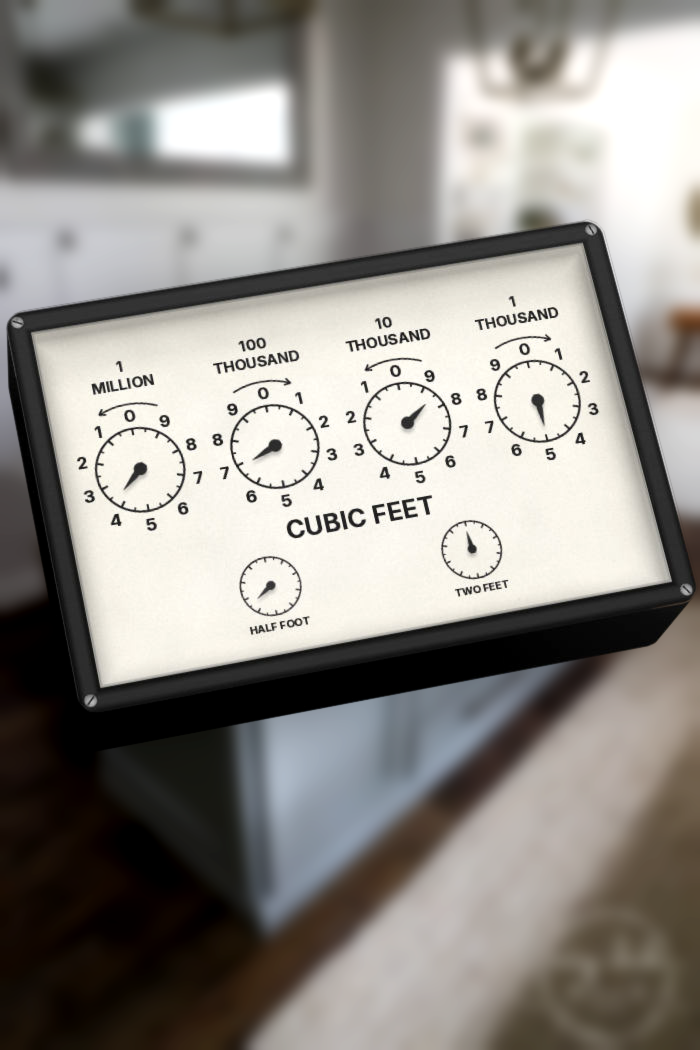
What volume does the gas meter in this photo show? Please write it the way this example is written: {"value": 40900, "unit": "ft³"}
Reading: {"value": 368500, "unit": "ft³"}
